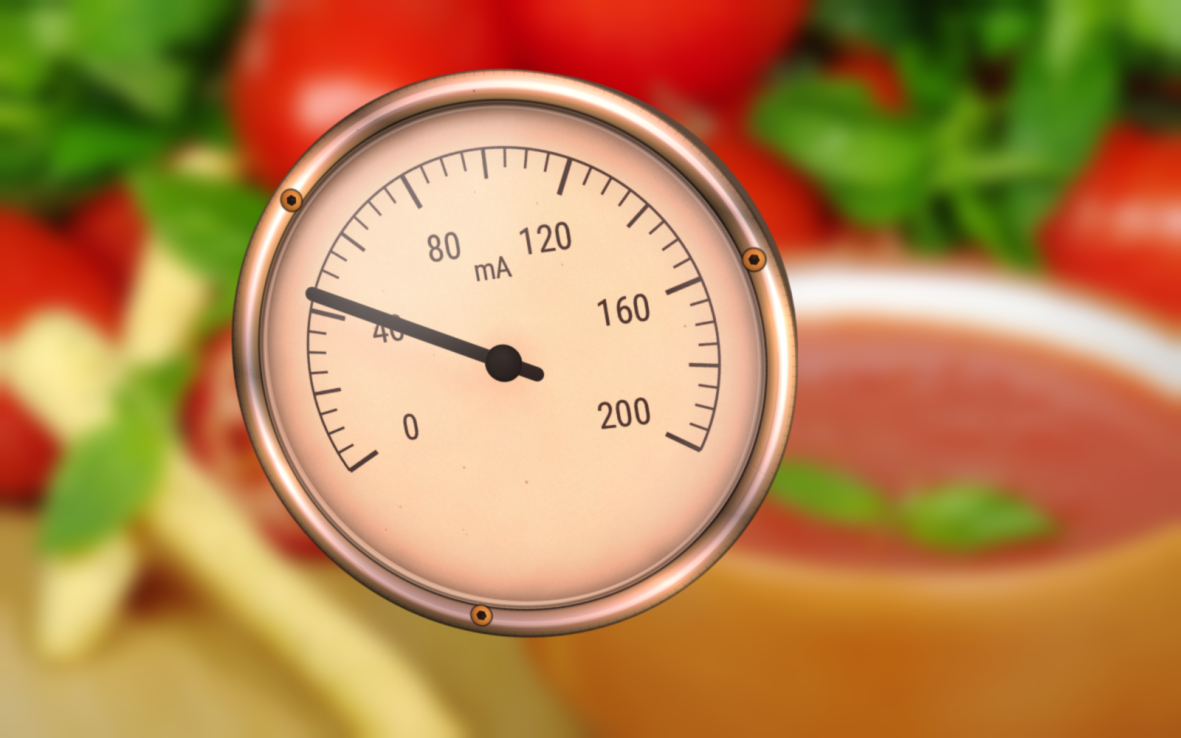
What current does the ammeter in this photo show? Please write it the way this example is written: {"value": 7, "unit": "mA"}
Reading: {"value": 45, "unit": "mA"}
